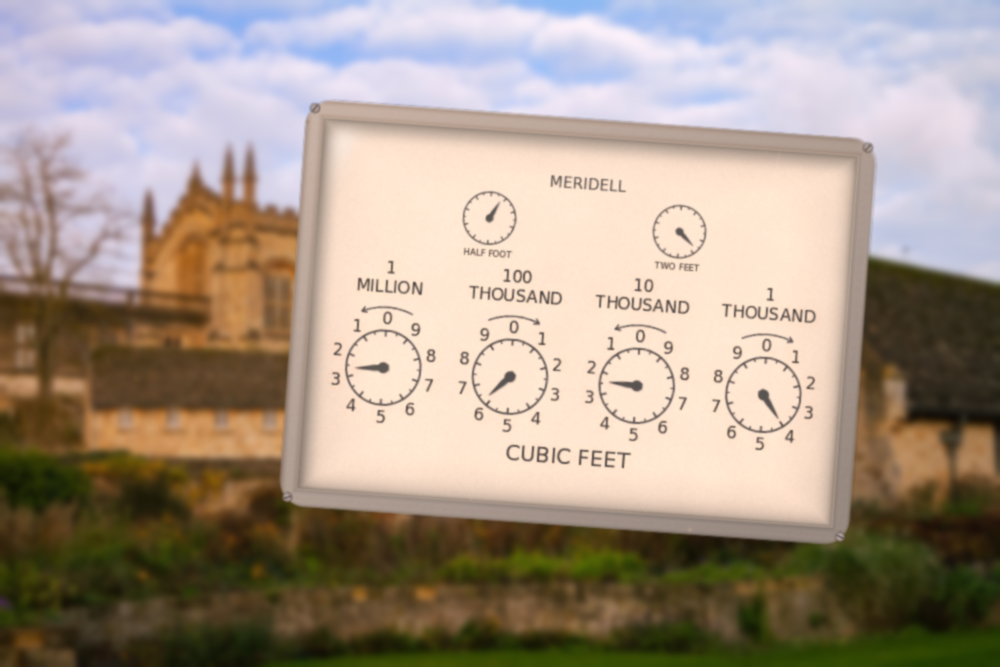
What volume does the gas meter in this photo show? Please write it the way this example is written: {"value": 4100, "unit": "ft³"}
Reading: {"value": 262400, "unit": "ft³"}
